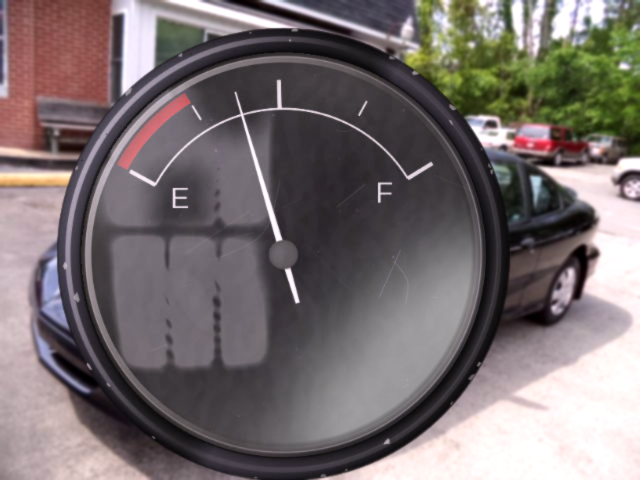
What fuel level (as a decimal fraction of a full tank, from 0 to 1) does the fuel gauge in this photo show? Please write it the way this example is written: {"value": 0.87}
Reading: {"value": 0.375}
